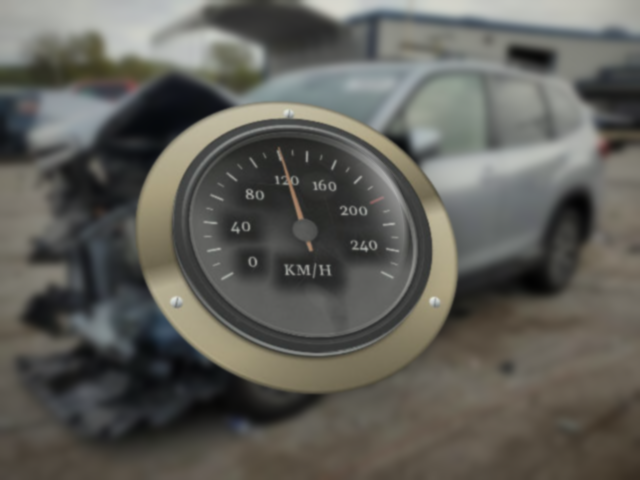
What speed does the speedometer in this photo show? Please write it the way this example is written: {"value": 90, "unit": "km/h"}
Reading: {"value": 120, "unit": "km/h"}
